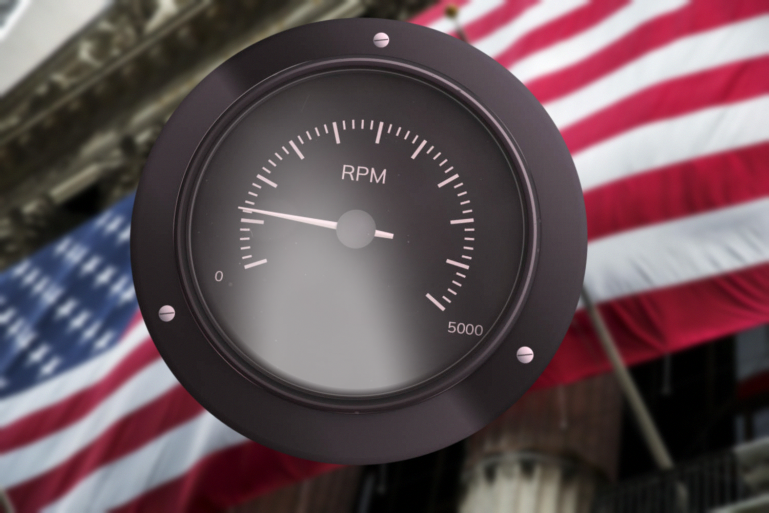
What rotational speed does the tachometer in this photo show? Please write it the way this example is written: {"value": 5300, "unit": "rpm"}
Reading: {"value": 600, "unit": "rpm"}
